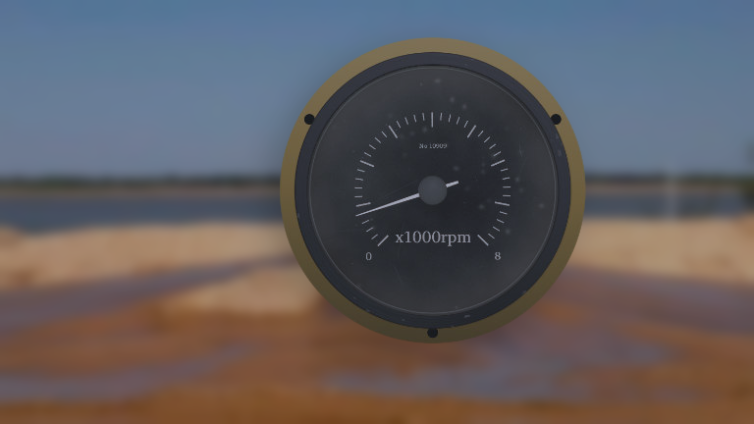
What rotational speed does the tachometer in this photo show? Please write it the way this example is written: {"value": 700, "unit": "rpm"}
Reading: {"value": 800, "unit": "rpm"}
